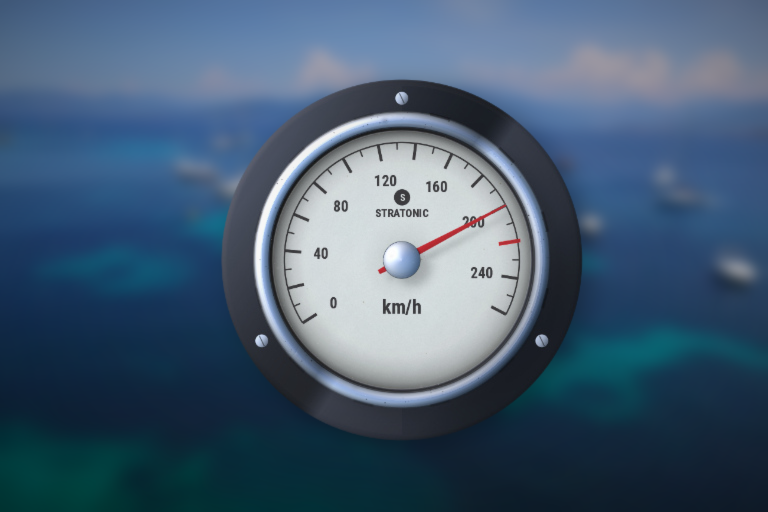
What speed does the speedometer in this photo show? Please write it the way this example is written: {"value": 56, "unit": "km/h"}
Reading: {"value": 200, "unit": "km/h"}
